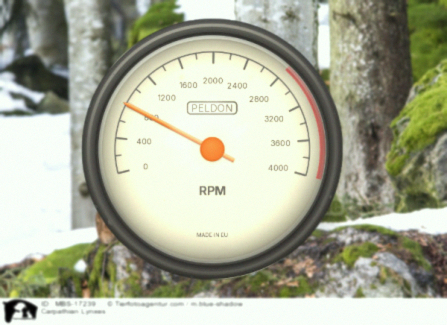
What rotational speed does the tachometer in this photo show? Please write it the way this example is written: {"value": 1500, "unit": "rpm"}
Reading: {"value": 800, "unit": "rpm"}
